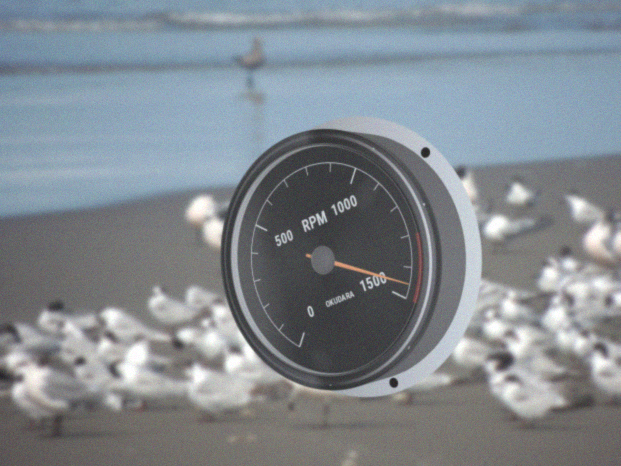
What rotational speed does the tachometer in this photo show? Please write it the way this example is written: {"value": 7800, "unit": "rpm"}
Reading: {"value": 1450, "unit": "rpm"}
